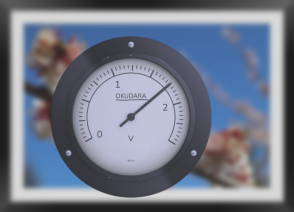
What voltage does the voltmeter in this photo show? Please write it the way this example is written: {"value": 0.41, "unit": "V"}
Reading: {"value": 1.75, "unit": "V"}
